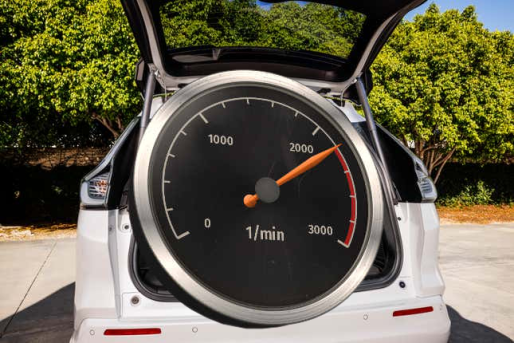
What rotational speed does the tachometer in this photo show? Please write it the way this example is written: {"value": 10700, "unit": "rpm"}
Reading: {"value": 2200, "unit": "rpm"}
